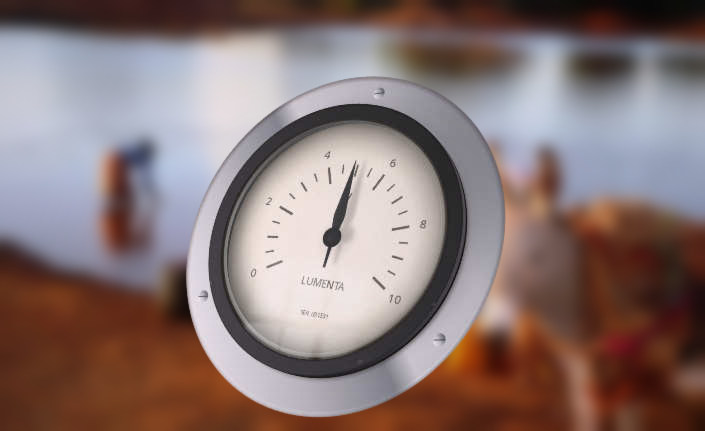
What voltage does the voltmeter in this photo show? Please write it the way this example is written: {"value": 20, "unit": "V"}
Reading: {"value": 5, "unit": "V"}
